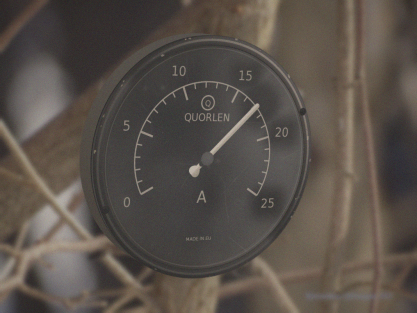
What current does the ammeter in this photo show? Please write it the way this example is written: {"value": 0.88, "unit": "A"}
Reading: {"value": 17, "unit": "A"}
